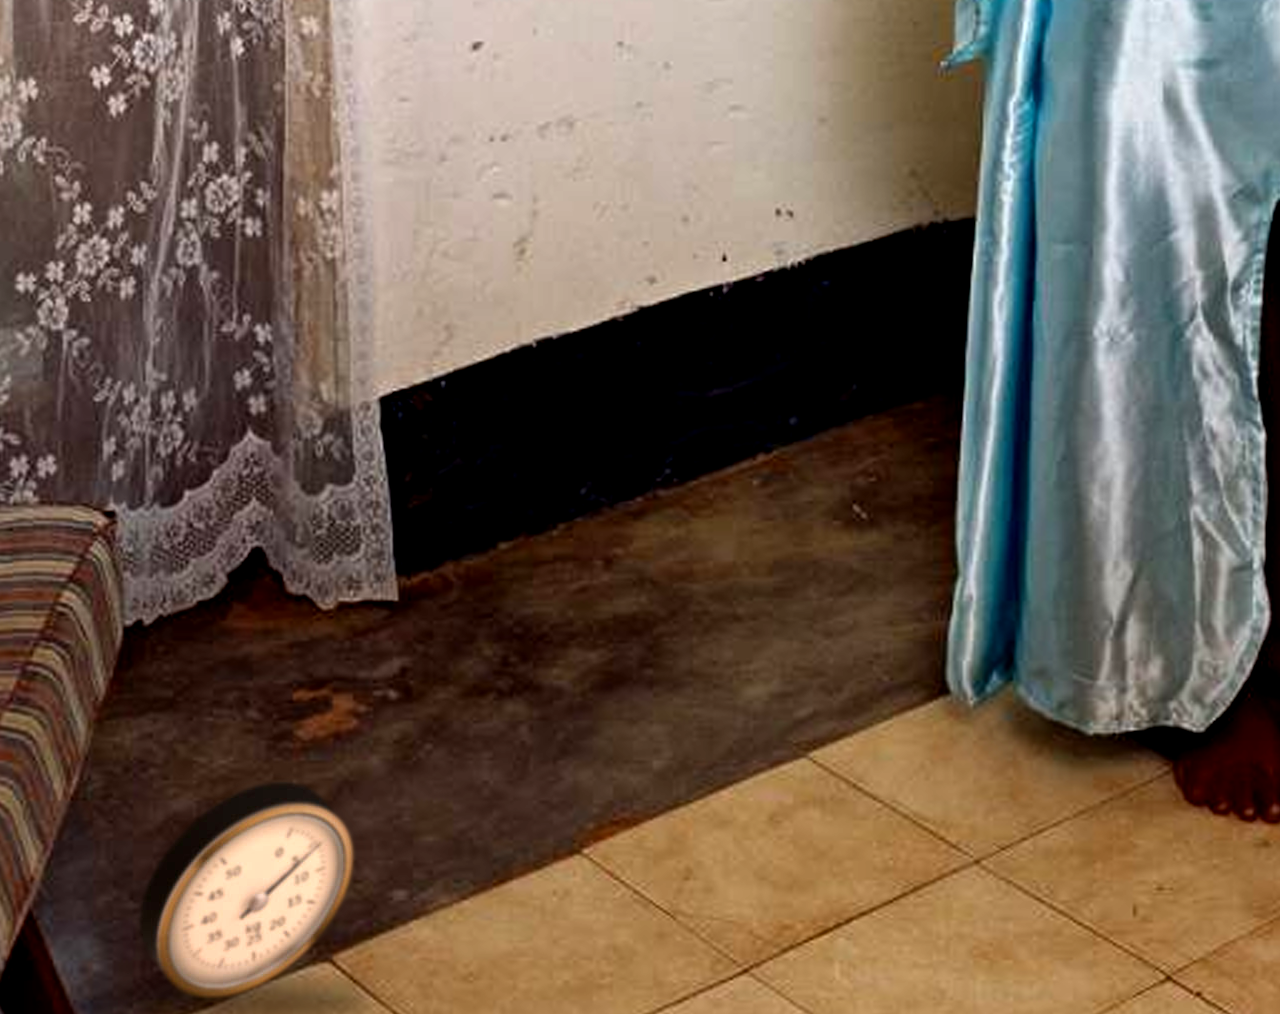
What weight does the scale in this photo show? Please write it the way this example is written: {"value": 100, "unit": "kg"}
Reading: {"value": 5, "unit": "kg"}
